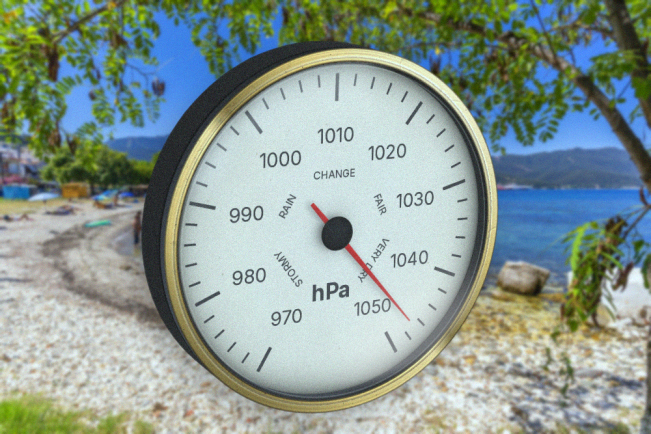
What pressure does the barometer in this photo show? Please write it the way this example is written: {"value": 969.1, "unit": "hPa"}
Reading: {"value": 1047, "unit": "hPa"}
